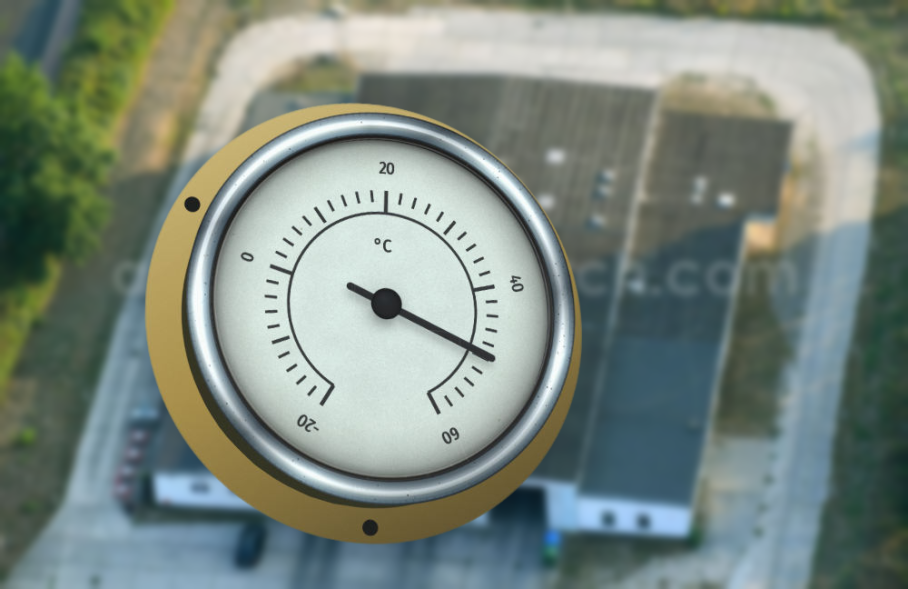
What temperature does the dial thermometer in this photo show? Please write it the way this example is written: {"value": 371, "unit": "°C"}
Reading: {"value": 50, "unit": "°C"}
